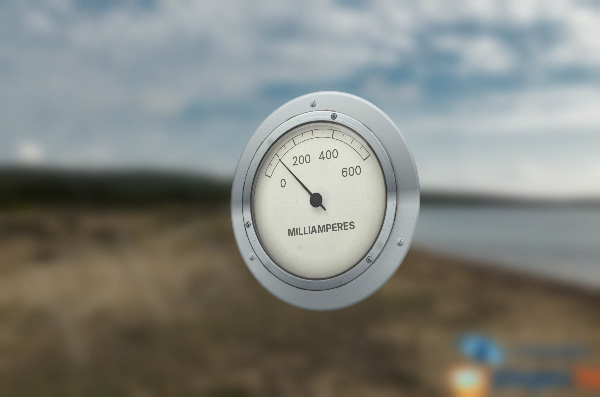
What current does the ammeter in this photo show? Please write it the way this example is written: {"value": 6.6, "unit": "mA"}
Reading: {"value": 100, "unit": "mA"}
